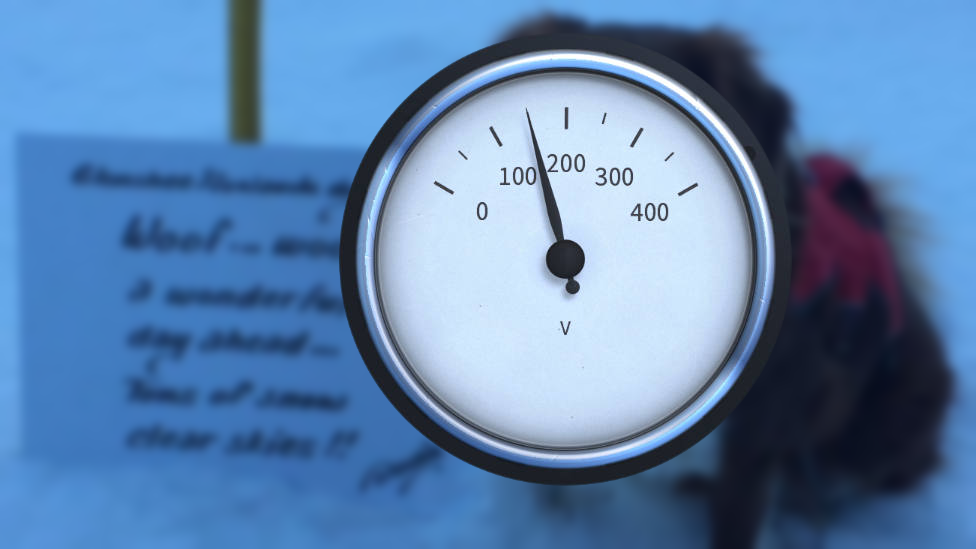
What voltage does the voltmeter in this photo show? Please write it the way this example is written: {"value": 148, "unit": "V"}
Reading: {"value": 150, "unit": "V"}
